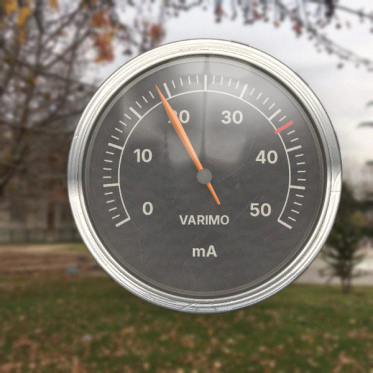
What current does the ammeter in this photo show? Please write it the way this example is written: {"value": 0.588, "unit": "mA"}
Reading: {"value": 19, "unit": "mA"}
